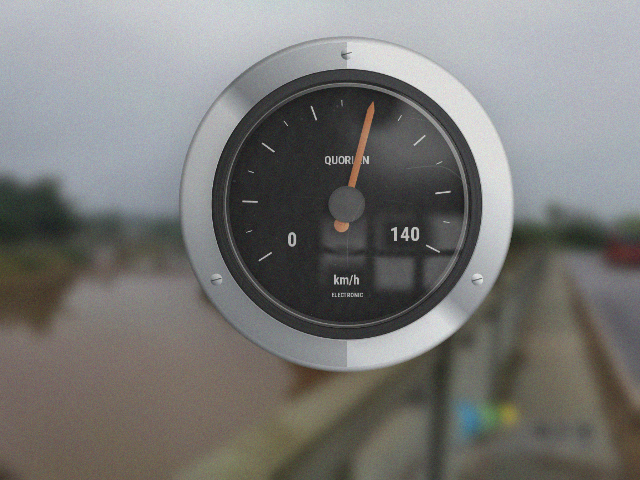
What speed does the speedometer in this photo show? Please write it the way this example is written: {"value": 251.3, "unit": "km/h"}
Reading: {"value": 80, "unit": "km/h"}
